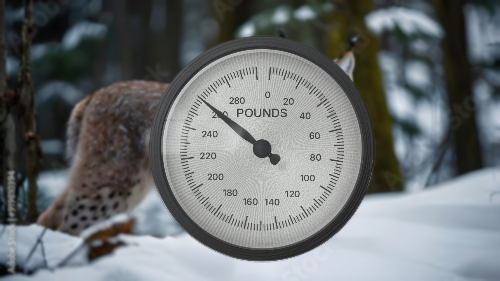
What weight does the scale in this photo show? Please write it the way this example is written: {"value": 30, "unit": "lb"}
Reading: {"value": 260, "unit": "lb"}
